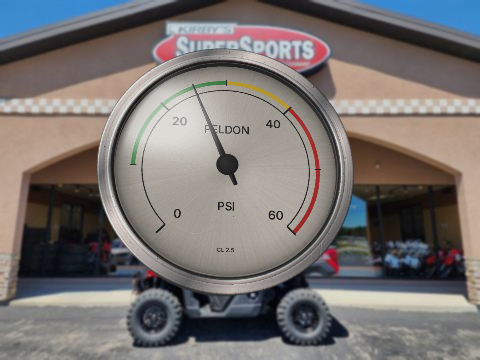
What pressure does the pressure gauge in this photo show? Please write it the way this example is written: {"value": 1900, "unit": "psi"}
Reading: {"value": 25, "unit": "psi"}
